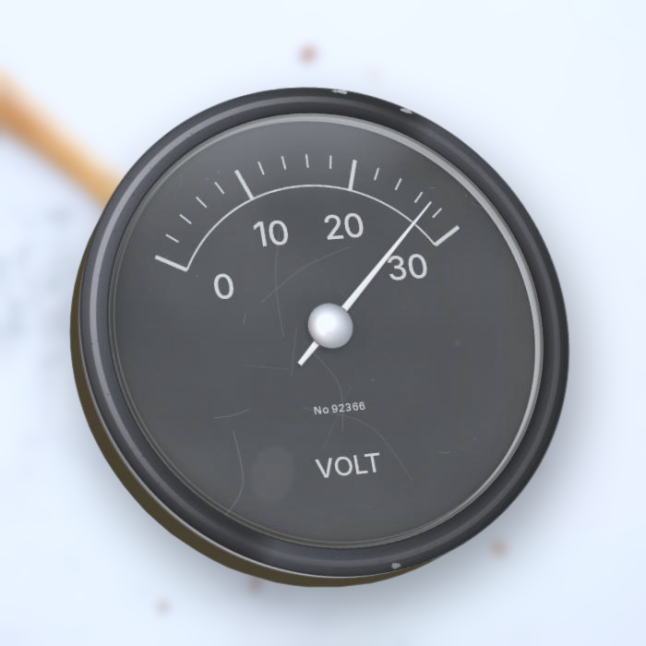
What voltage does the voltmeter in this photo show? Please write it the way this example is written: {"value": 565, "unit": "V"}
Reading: {"value": 27, "unit": "V"}
